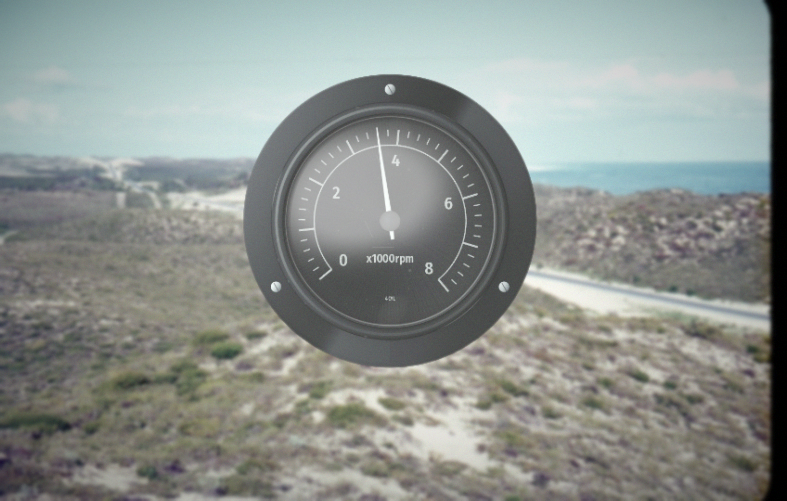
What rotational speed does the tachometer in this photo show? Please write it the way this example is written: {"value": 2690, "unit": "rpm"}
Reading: {"value": 3600, "unit": "rpm"}
